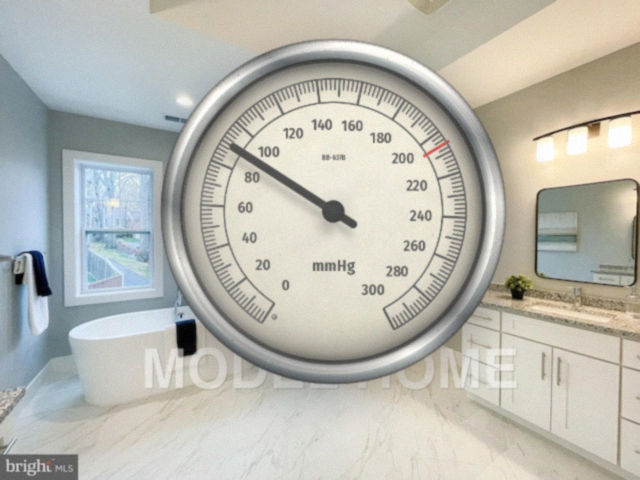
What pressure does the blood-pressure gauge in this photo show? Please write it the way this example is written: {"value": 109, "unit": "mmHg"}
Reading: {"value": 90, "unit": "mmHg"}
